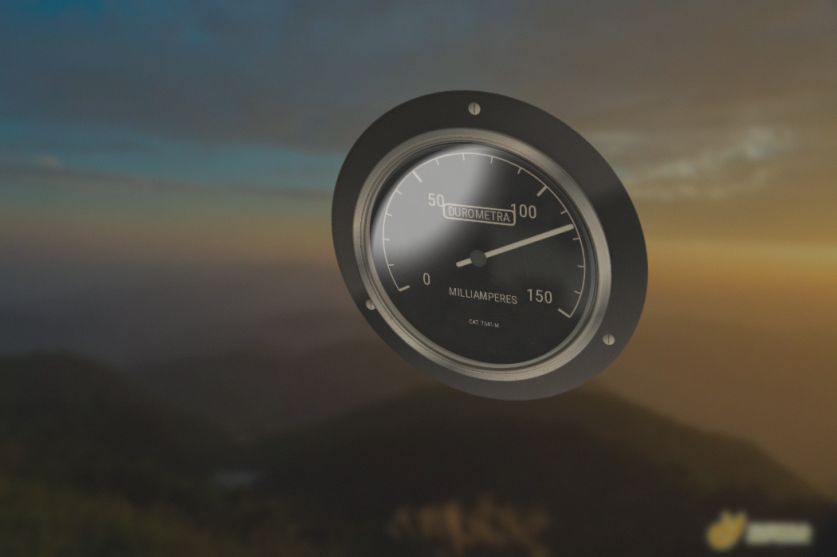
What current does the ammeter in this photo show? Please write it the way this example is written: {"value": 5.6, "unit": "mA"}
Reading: {"value": 115, "unit": "mA"}
